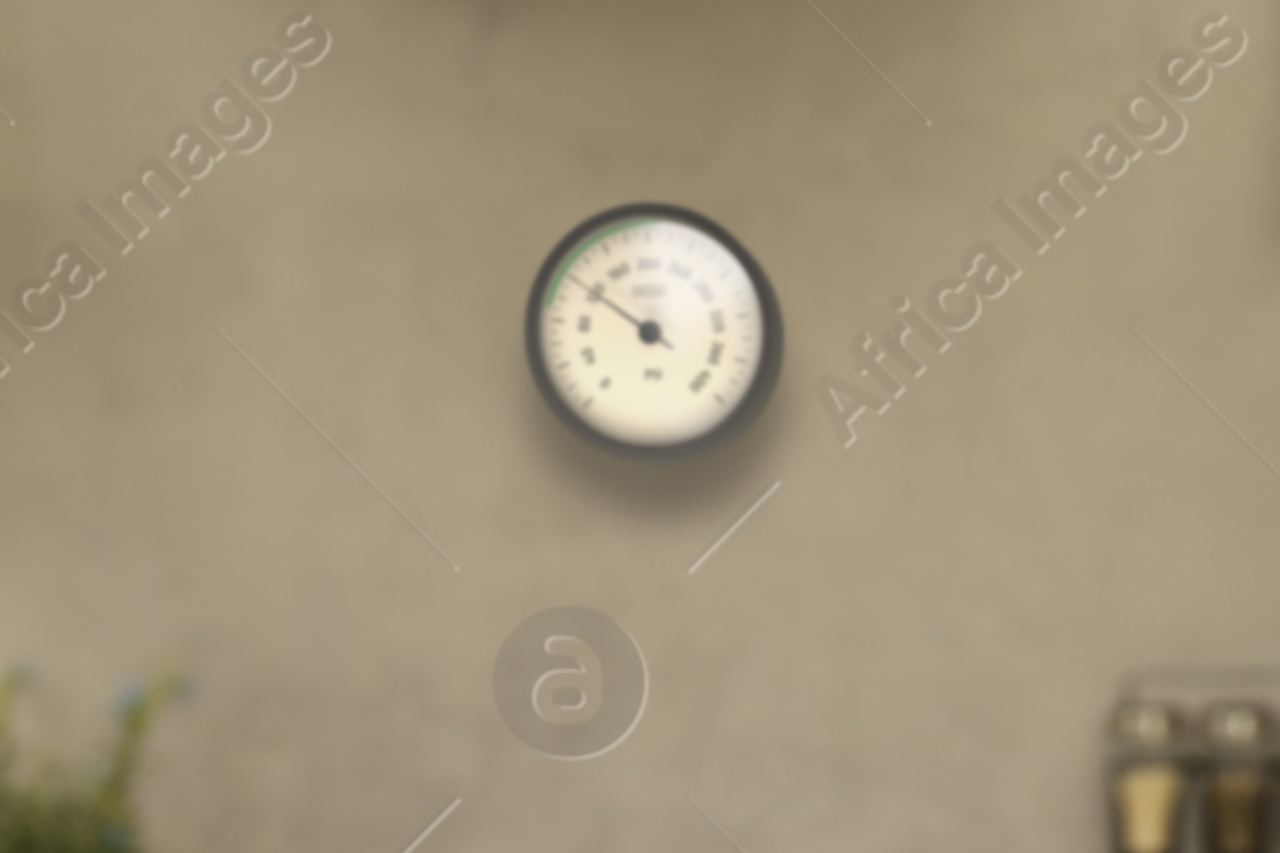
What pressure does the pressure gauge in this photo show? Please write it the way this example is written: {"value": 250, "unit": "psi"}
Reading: {"value": 120, "unit": "psi"}
